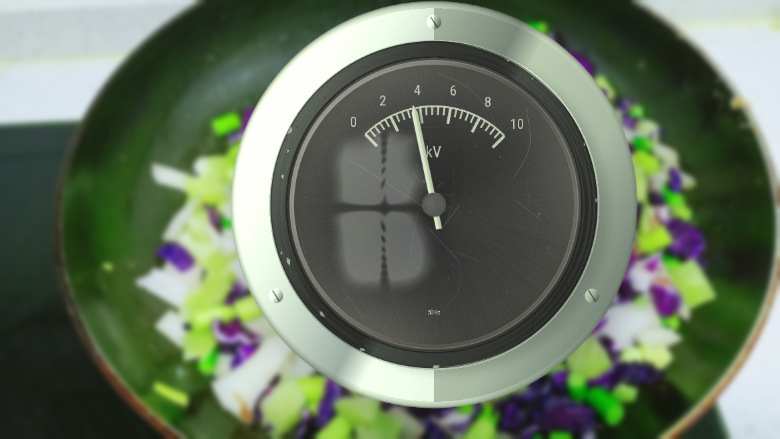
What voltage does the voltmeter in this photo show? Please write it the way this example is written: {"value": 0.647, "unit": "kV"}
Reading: {"value": 3.6, "unit": "kV"}
